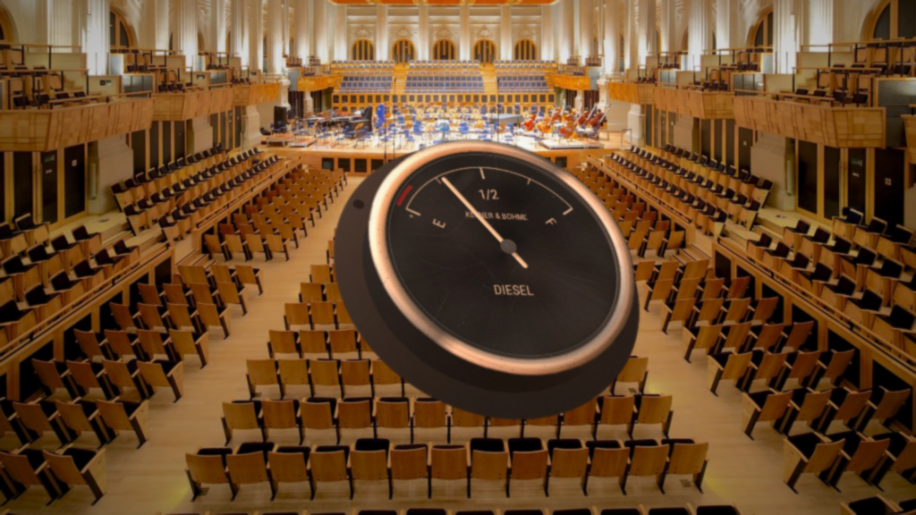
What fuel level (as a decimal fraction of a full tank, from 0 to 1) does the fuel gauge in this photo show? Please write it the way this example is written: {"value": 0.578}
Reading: {"value": 0.25}
